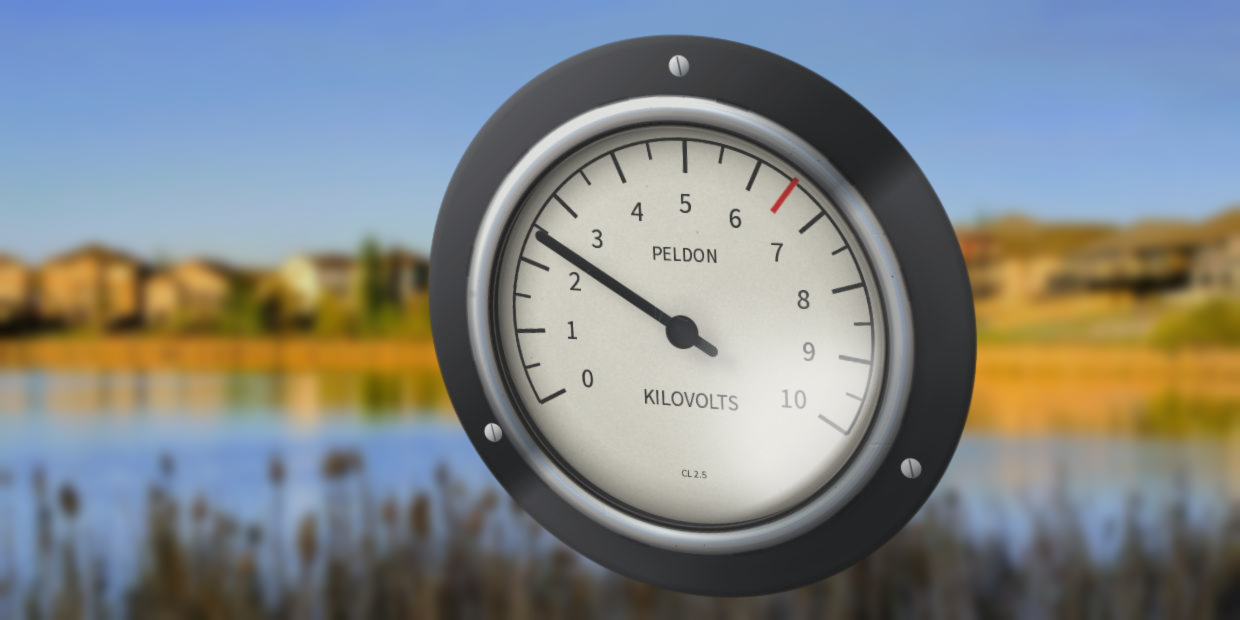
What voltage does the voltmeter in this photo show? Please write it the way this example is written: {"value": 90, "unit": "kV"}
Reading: {"value": 2.5, "unit": "kV"}
